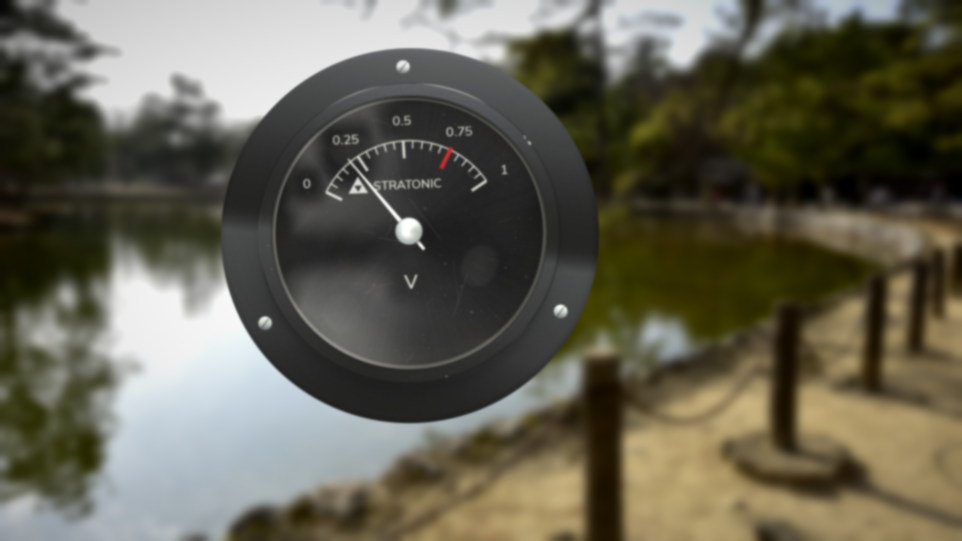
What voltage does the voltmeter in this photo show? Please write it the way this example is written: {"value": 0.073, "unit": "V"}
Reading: {"value": 0.2, "unit": "V"}
